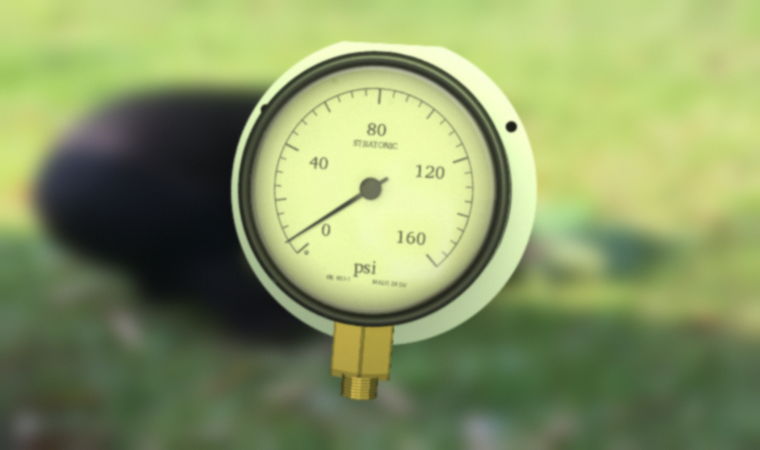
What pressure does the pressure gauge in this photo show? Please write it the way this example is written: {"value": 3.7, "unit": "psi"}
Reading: {"value": 5, "unit": "psi"}
